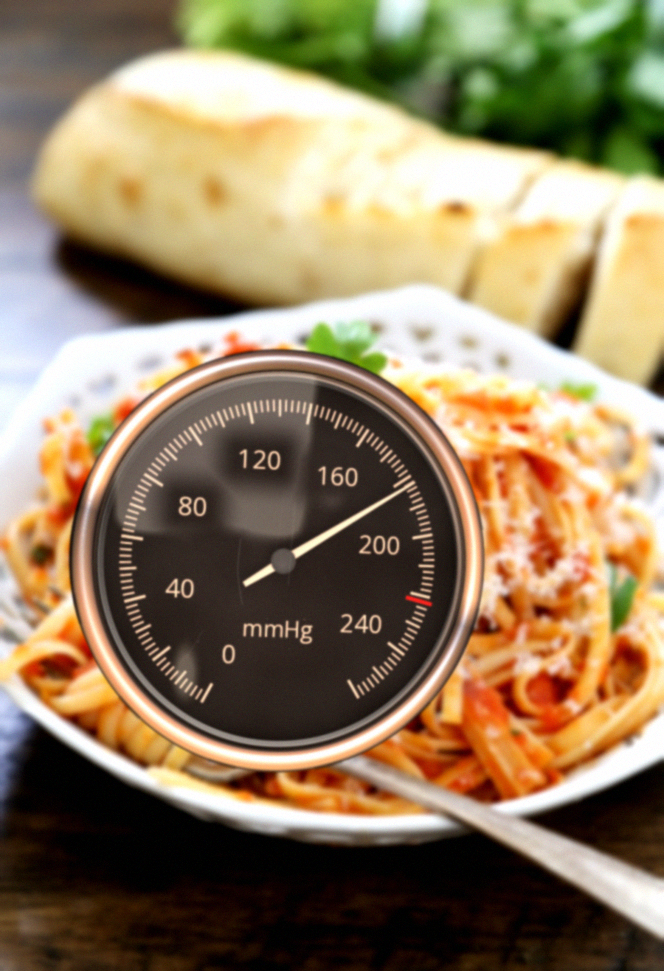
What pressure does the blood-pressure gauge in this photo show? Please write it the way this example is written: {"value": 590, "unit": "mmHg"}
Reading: {"value": 182, "unit": "mmHg"}
